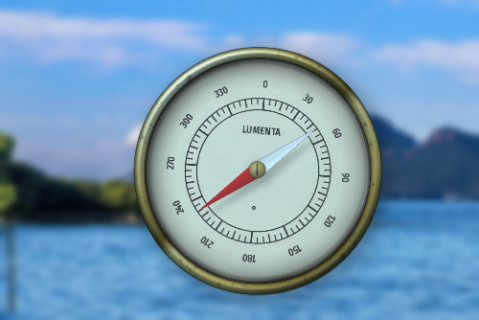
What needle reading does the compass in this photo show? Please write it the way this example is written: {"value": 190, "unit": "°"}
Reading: {"value": 230, "unit": "°"}
